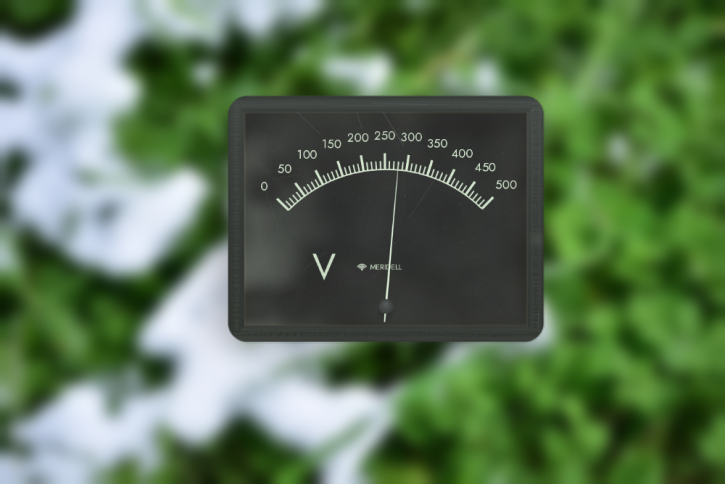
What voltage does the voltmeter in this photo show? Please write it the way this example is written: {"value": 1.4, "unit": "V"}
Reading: {"value": 280, "unit": "V"}
